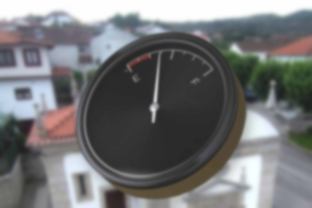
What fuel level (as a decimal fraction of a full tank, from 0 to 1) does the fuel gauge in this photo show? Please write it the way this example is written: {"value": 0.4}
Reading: {"value": 0.375}
